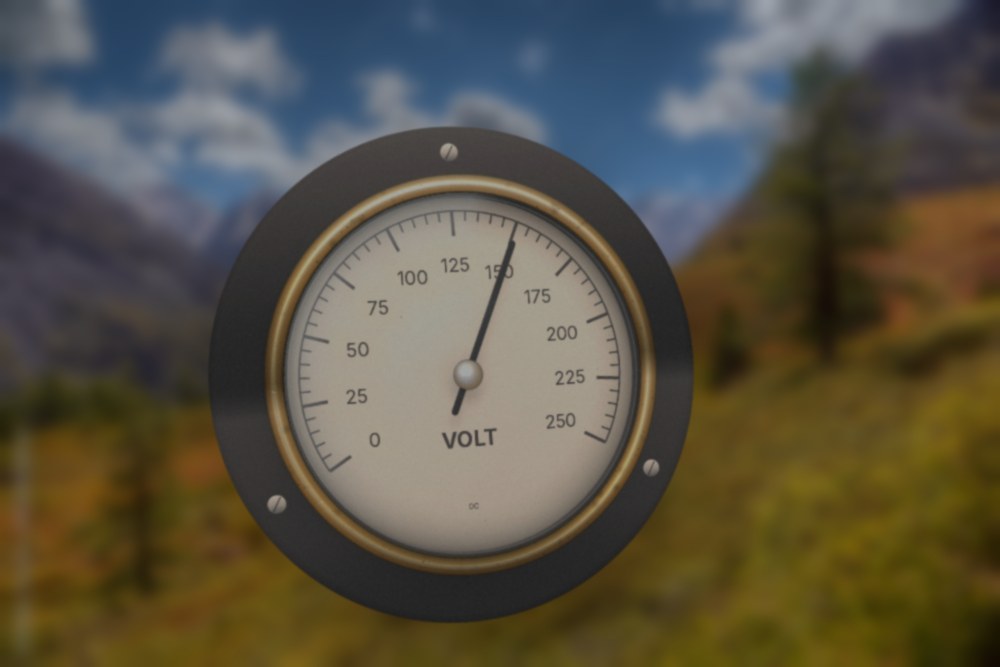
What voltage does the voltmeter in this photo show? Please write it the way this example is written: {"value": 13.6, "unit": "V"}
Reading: {"value": 150, "unit": "V"}
